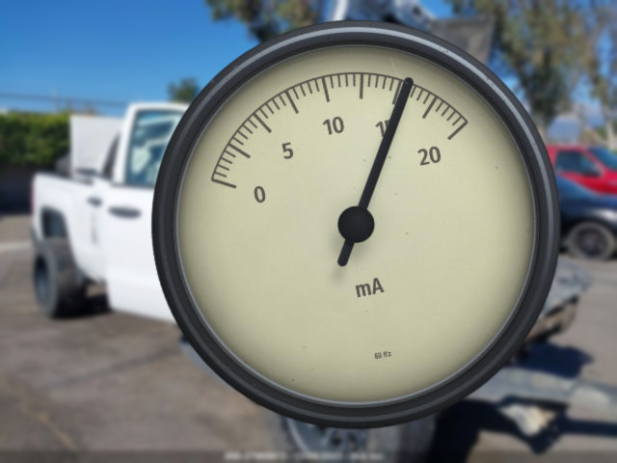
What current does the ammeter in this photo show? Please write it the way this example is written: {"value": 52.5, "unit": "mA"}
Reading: {"value": 15.5, "unit": "mA"}
